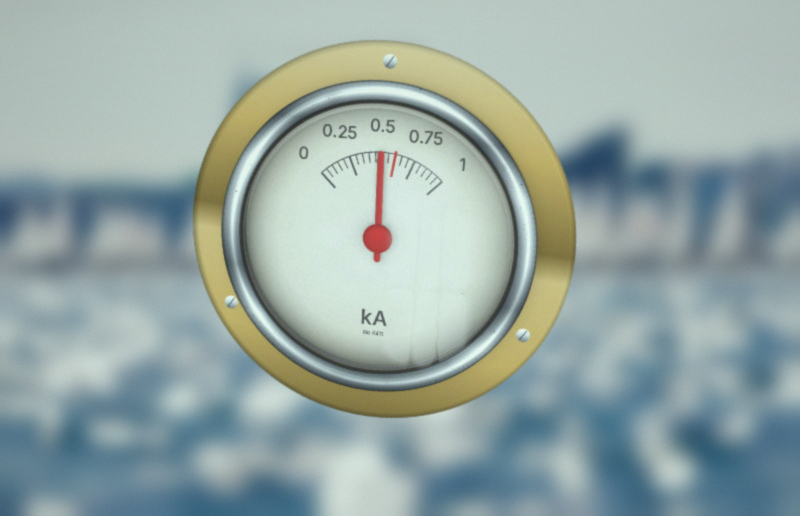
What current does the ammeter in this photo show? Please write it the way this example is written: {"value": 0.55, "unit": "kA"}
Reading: {"value": 0.5, "unit": "kA"}
